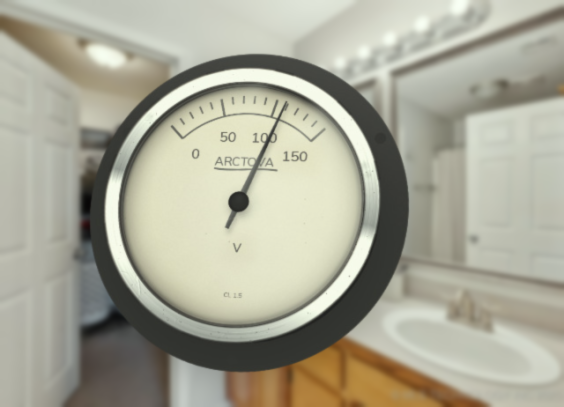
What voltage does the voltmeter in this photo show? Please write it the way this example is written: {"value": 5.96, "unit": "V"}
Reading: {"value": 110, "unit": "V"}
